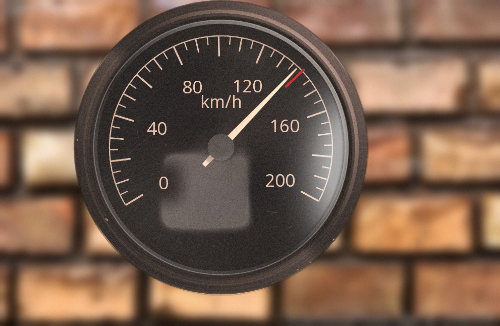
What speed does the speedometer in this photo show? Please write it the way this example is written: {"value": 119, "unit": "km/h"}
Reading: {"value": 137.5, "unit": "km/h"}
